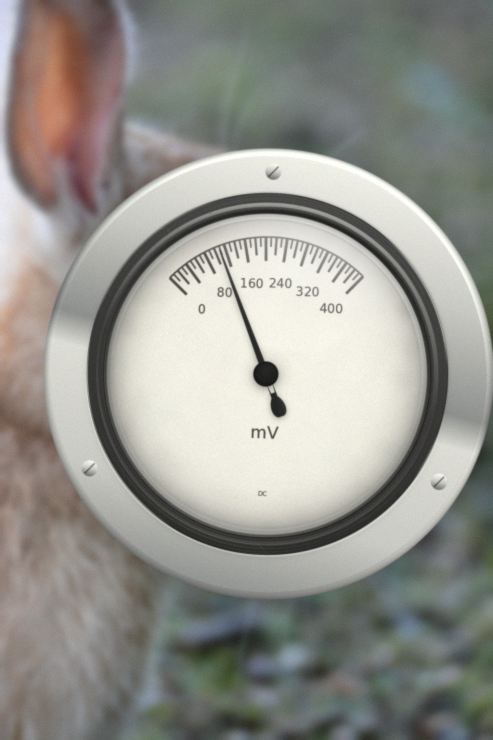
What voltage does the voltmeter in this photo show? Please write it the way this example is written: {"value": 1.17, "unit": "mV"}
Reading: {"value": 110, "unit": "mV"}
